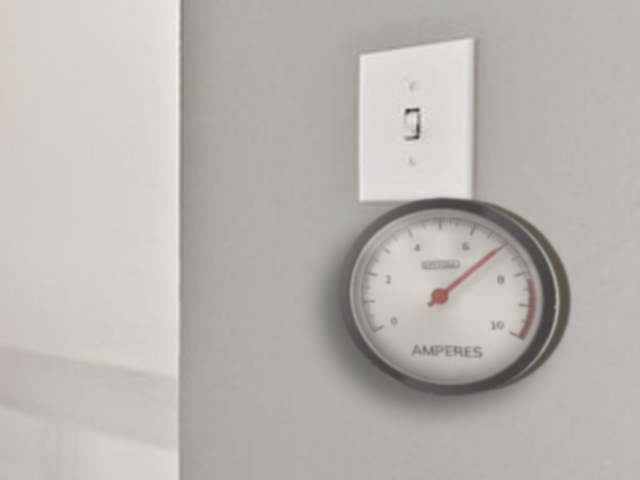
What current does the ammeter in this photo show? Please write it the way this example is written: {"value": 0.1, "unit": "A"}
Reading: {"value": 7, "unit": "A"}
